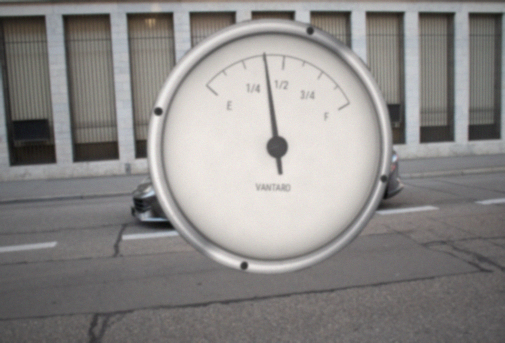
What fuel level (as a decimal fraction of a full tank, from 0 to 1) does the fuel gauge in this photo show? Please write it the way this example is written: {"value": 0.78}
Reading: {"value": 0.375}
